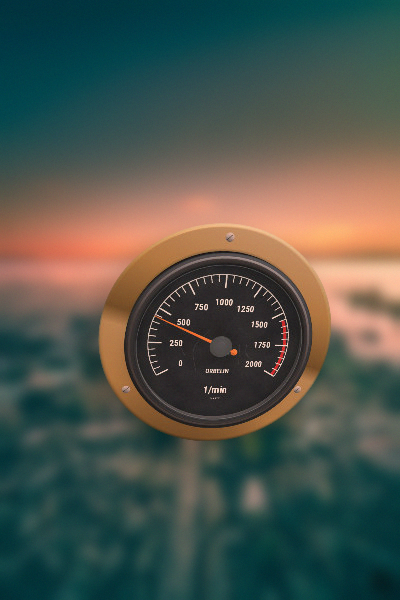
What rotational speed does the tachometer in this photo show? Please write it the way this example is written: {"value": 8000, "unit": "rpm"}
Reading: {"value": 450, "unit": "rpm"}
